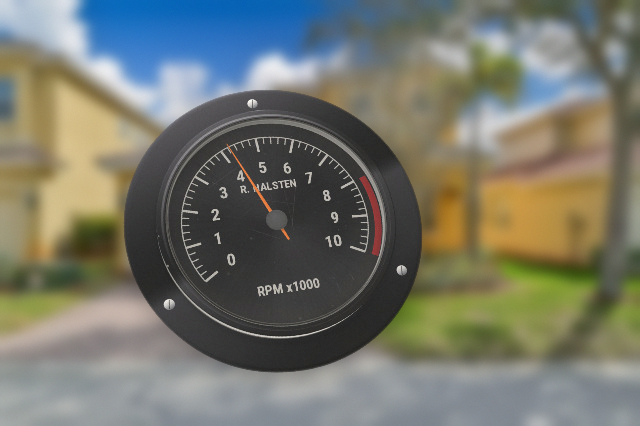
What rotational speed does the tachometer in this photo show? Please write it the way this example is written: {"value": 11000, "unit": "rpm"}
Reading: {"value": 4200, "unit": "rpm"}
